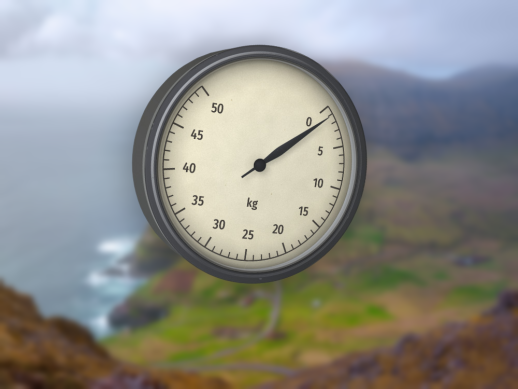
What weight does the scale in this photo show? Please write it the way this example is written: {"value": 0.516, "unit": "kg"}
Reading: {"value": 1, "unit": "kg"}
